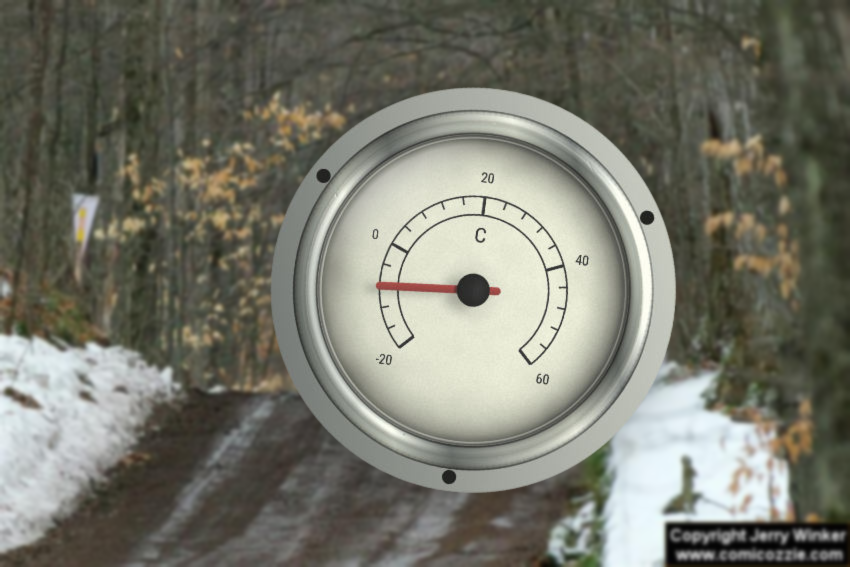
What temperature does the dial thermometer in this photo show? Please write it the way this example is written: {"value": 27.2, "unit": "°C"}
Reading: {"value": -8, "unit": "°C"}
